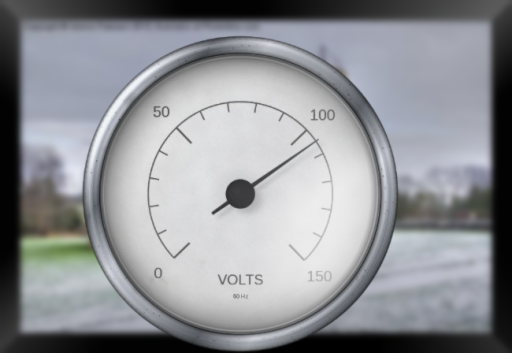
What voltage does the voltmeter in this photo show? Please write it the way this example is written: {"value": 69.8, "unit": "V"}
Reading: {"value": 105, "unit": "V"}
